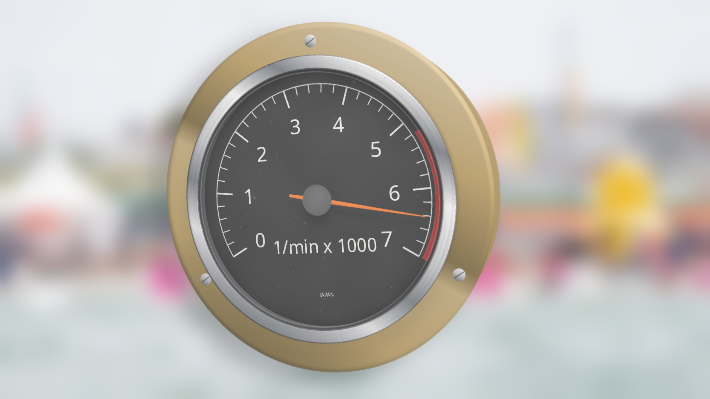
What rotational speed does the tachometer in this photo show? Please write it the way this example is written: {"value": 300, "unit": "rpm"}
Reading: {"value": 6400, "unit": "rpm"}
